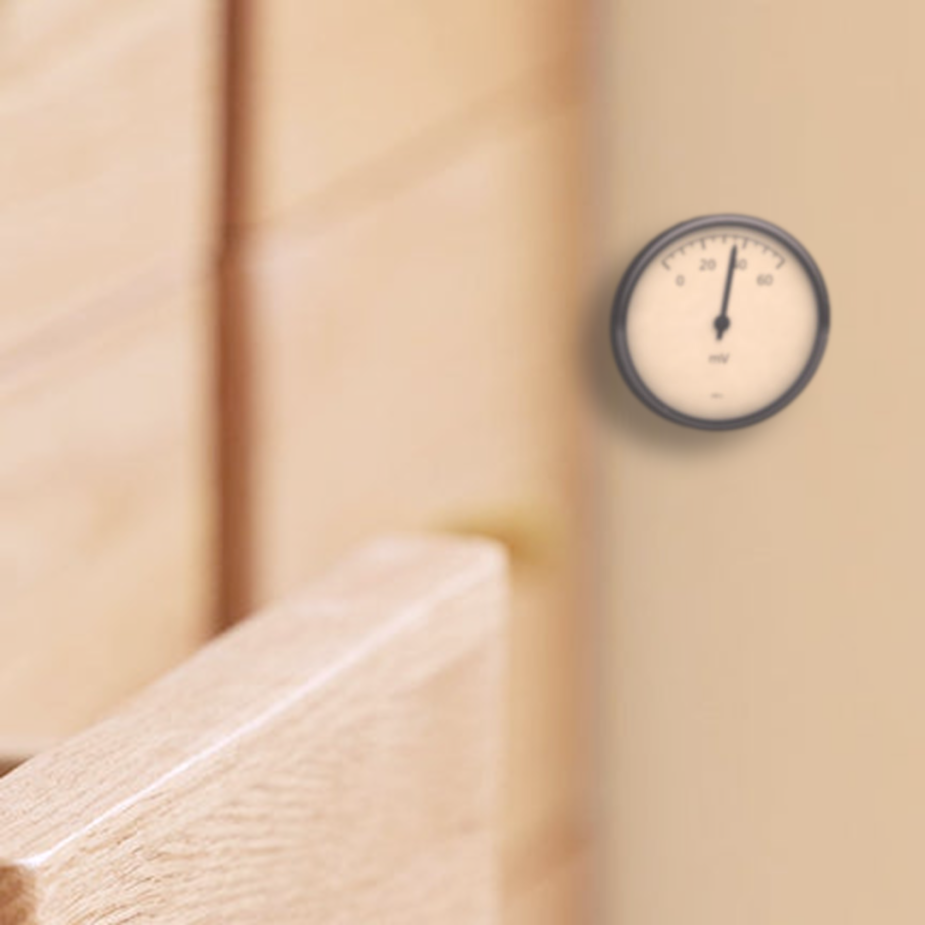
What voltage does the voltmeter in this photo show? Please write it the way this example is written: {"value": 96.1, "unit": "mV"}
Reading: {"value": 35, "unit": "mV"}
